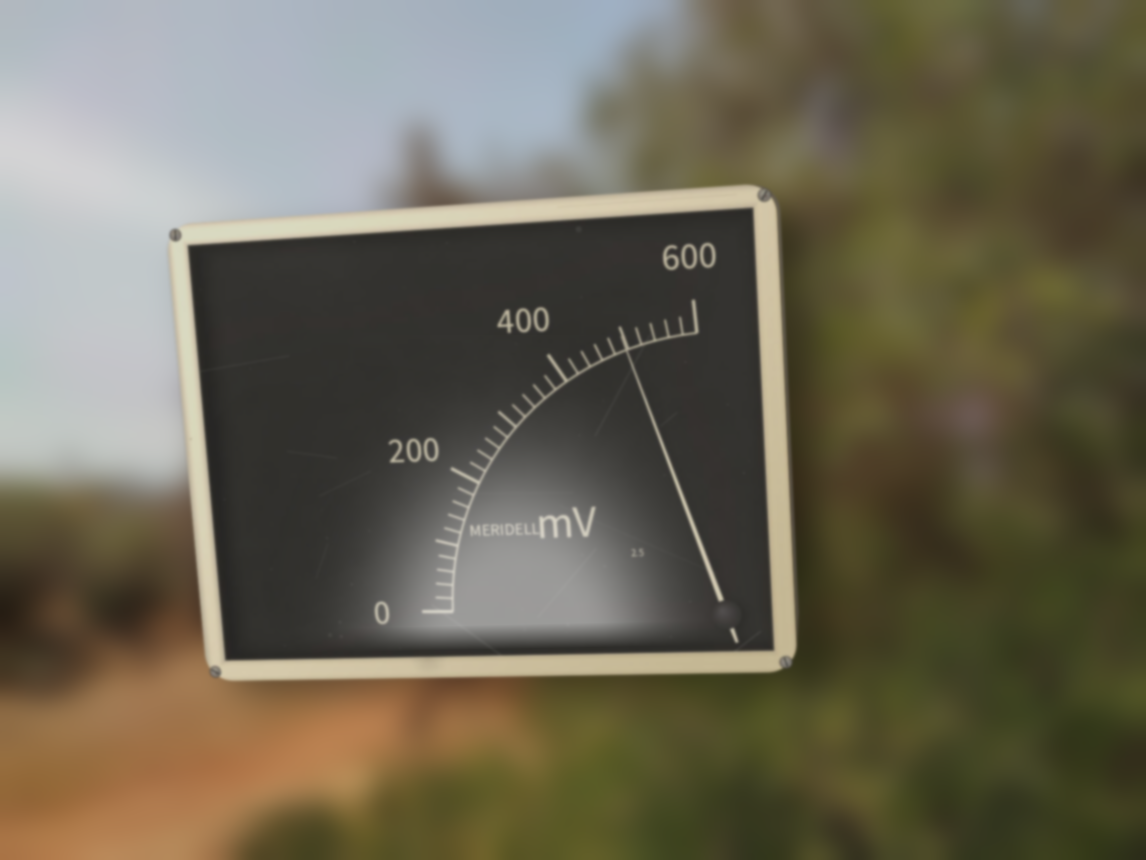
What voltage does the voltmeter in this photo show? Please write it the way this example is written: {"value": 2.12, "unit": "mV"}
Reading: {"value": 500, "unit": "mV"}
